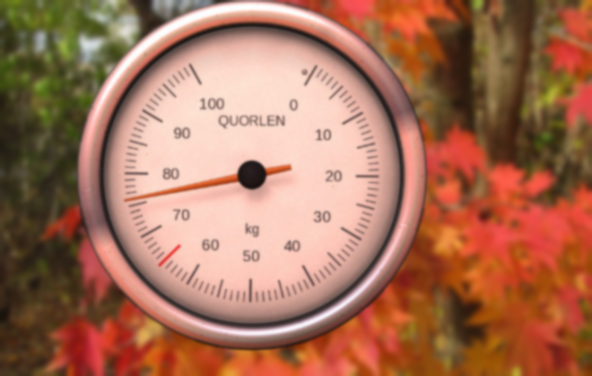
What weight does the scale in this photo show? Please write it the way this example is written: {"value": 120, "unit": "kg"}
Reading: {"value": 76, "unit": "kg"}
